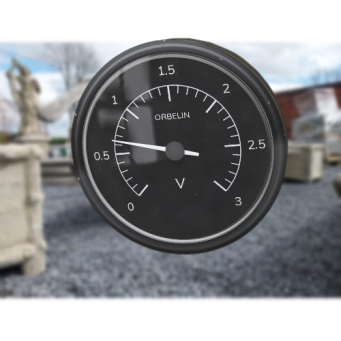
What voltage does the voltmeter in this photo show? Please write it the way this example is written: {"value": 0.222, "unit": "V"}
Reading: {"value": 0.65, "unit": "V"}
